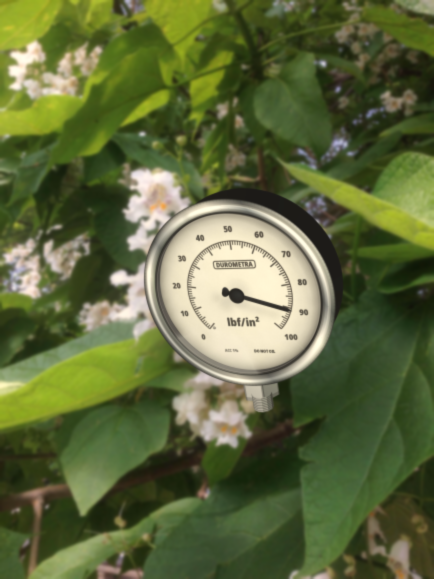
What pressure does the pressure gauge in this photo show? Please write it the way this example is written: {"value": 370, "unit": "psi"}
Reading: {"value": 90, "unit": "psi"}
